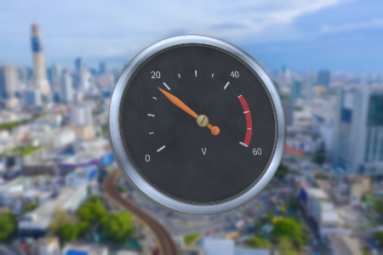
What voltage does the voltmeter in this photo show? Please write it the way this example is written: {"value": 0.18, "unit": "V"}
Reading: {"value": 17.5, "unit": "V"}
